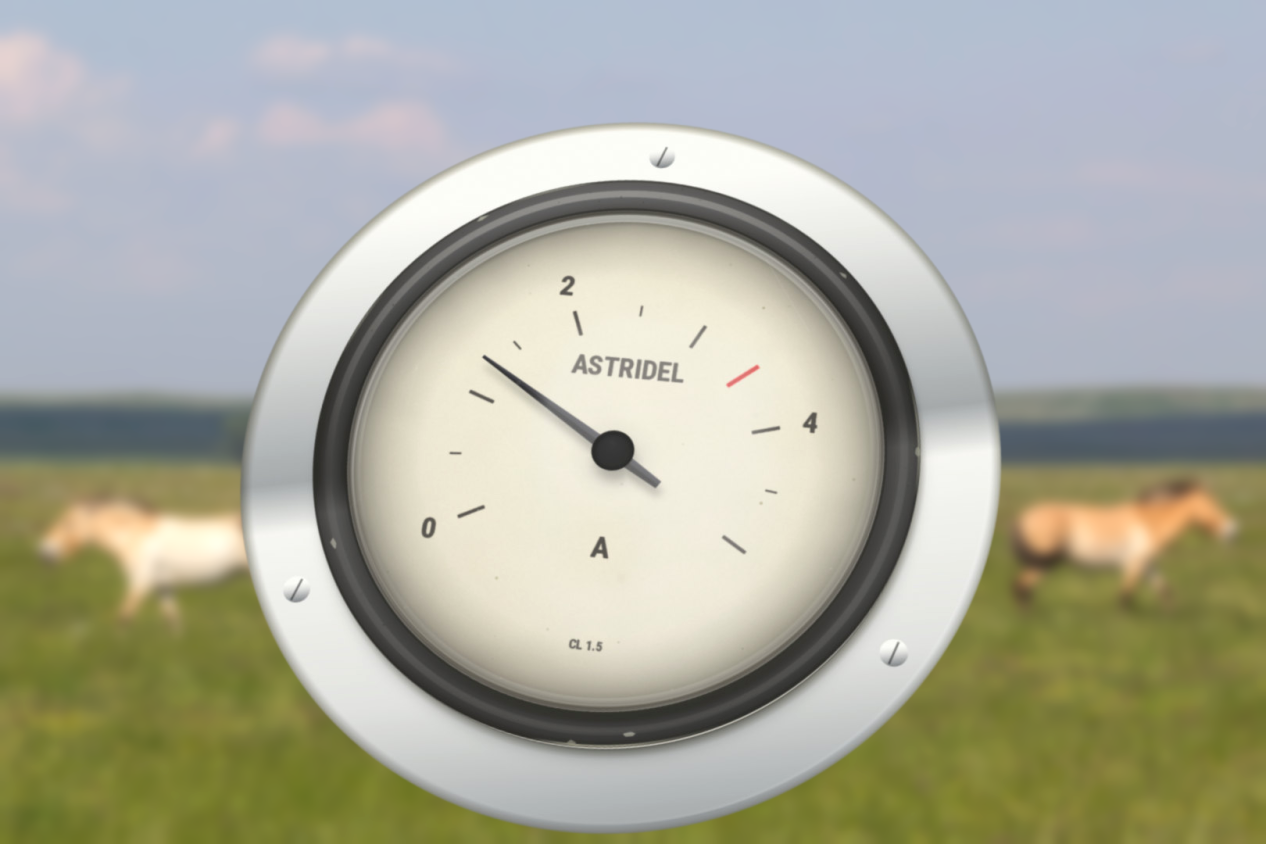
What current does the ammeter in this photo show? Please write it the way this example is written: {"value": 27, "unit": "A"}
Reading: {"value": 1.25, "unit": "A"}
